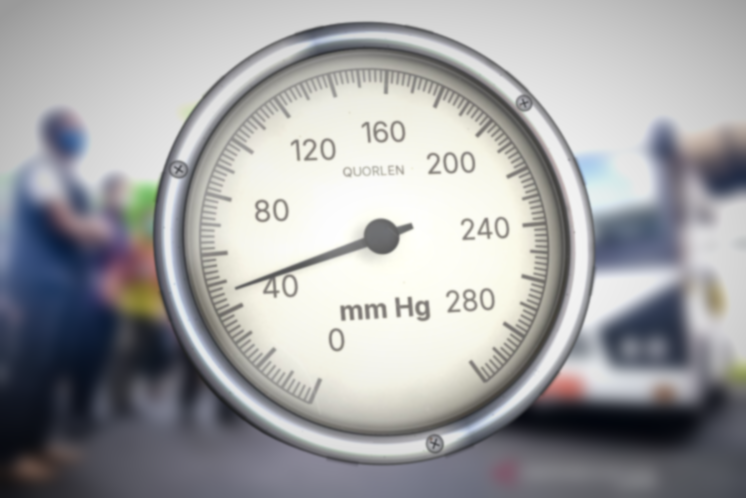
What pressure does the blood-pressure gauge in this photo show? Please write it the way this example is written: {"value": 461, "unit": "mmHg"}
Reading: {"value": 46, "unit": "mmHg"}
